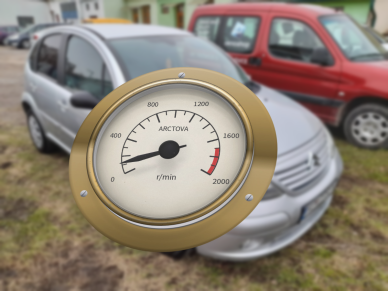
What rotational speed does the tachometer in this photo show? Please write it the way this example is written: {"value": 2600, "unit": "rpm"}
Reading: {"value": 100, "unit": "rpm"}
